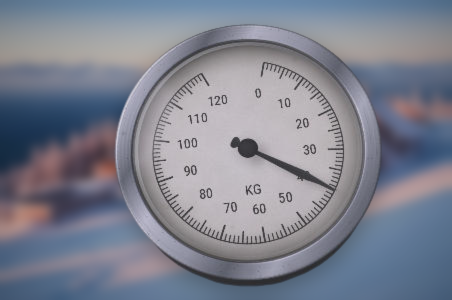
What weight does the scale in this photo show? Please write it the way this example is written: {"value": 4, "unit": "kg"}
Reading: {"value": 40, "unit": "kg"}
